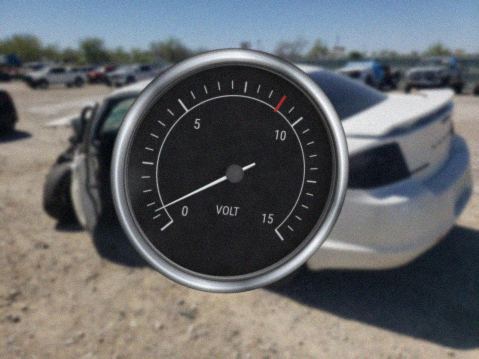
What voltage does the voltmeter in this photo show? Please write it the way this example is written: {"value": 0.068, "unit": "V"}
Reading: {"value": 0.75, "unit": "V"}
